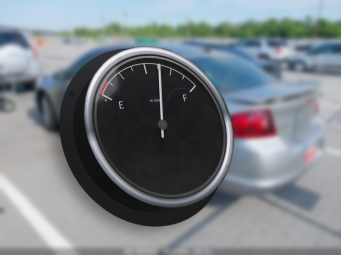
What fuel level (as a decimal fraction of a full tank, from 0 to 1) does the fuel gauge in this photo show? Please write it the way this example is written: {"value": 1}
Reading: {"value": 0.625}
